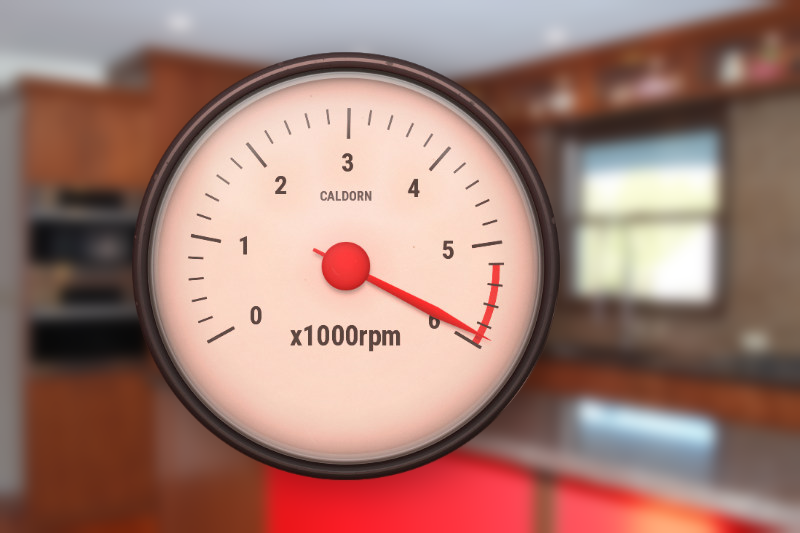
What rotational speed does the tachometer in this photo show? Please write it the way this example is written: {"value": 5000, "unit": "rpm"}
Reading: {"value": 5900, "unit": "rpm"}
